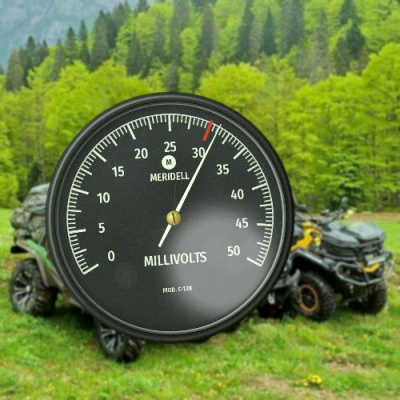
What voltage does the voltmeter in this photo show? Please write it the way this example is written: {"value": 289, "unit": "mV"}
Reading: {"value": 31, "unit": "mV"}
